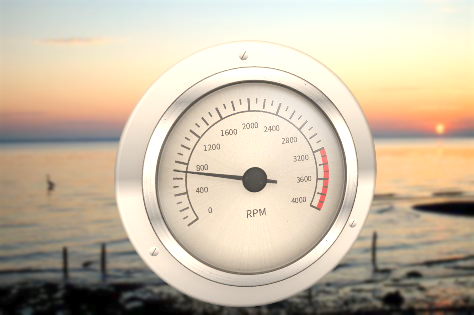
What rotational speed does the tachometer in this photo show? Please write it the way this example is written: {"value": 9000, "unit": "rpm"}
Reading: {"value": 700, "unit": "rpm"}
